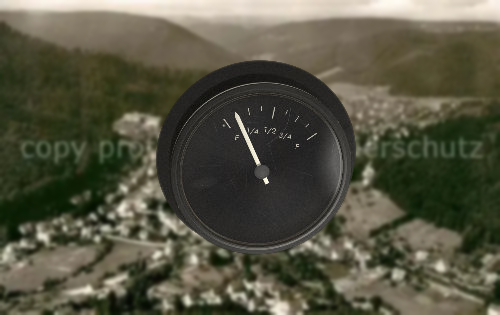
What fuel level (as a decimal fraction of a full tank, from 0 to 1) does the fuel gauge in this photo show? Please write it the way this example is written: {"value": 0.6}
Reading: {"value": 0.125}
